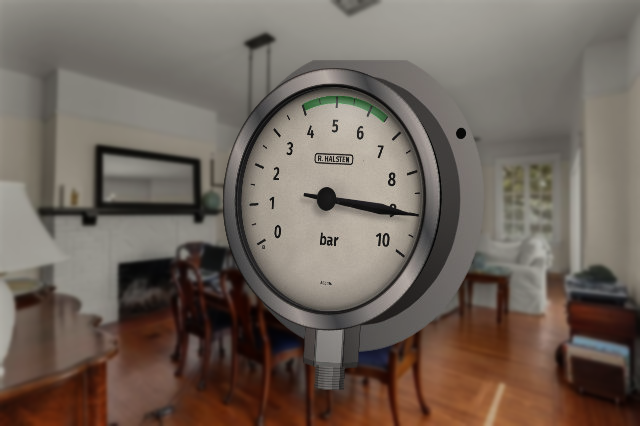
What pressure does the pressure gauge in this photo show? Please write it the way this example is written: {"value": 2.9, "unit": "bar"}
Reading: {"value": 9, "unit": "bar"}
